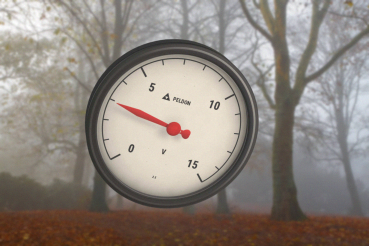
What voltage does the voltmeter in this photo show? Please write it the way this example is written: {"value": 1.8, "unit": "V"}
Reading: {"value": 3, "unit": "V"}
